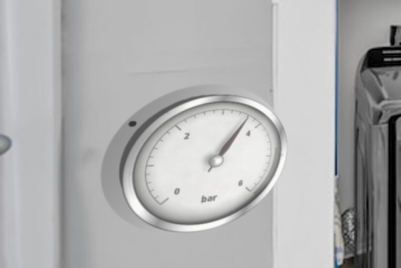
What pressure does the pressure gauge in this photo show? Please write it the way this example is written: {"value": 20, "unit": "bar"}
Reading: {"value": 3.6, "unit": "bar"}
